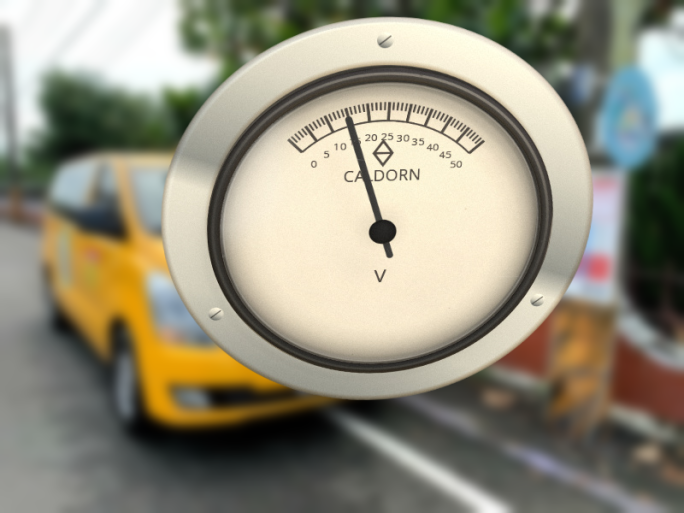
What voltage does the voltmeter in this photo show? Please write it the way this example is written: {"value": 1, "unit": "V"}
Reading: {"value": 15, "unit": "V"}
